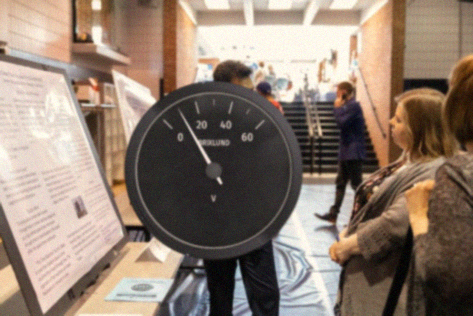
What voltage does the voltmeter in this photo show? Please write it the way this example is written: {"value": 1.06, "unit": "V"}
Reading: {"value": 10, "unit": "V"}
